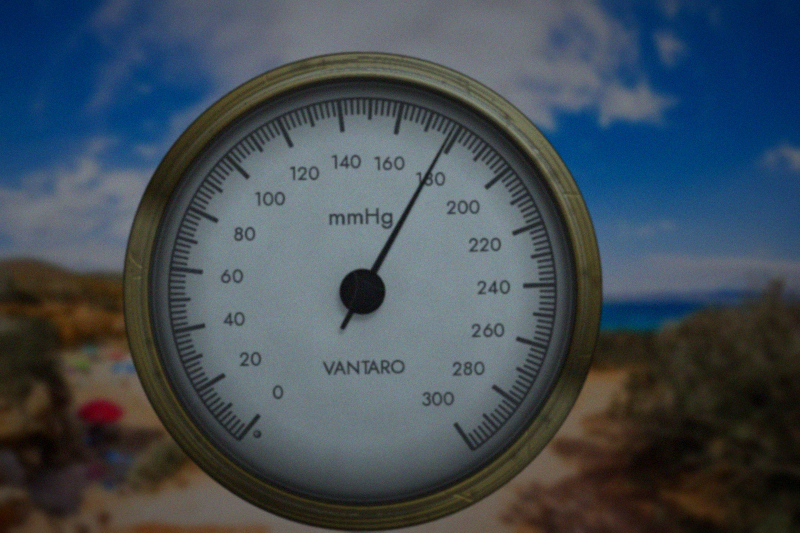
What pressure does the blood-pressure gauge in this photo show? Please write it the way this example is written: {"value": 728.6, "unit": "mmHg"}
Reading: {"value": 178, "unit": "mmHg"}
